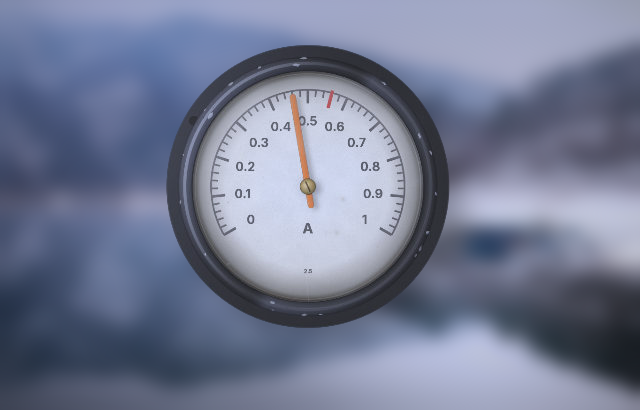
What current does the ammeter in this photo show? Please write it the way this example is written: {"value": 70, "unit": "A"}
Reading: {"value": 0.46, "unit": "A"}
